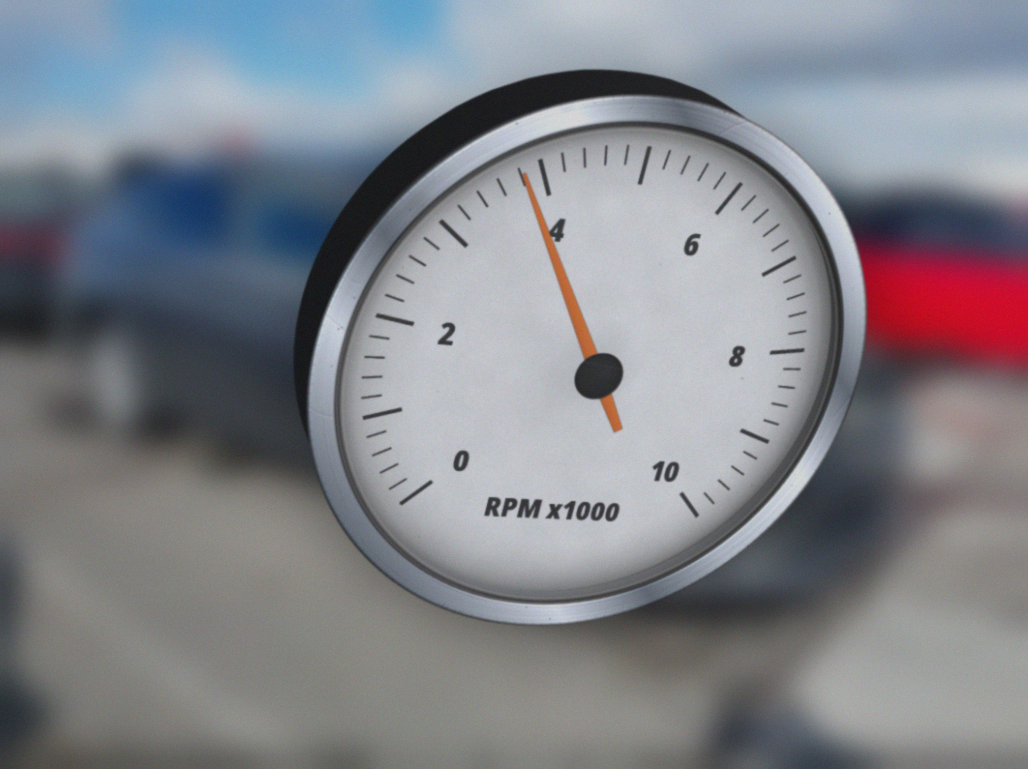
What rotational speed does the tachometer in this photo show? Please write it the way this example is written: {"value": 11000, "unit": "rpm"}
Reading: {"value": 3800, "unit": "rpm"}
